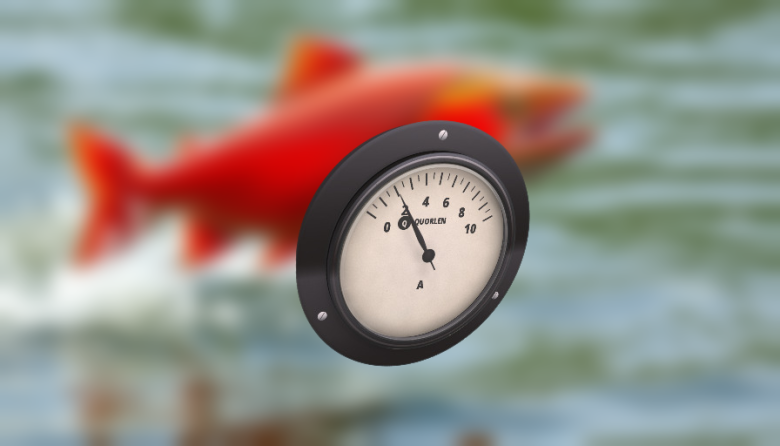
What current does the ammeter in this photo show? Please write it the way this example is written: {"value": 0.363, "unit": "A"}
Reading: {"value": 2, "unit": "A"}
